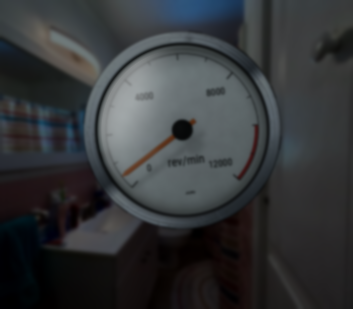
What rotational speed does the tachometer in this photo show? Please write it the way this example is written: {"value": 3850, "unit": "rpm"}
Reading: {"value": 500, "unit": "rpm"}
